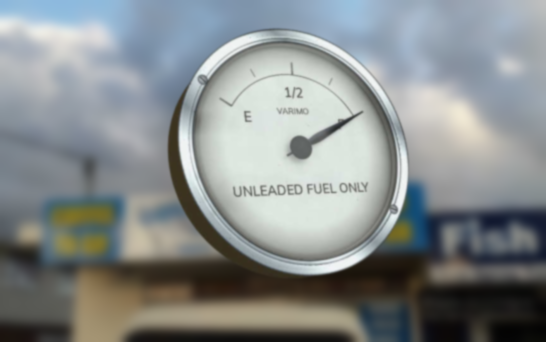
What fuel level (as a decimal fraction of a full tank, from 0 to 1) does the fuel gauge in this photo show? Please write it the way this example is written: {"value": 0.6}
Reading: {"value": 1}
